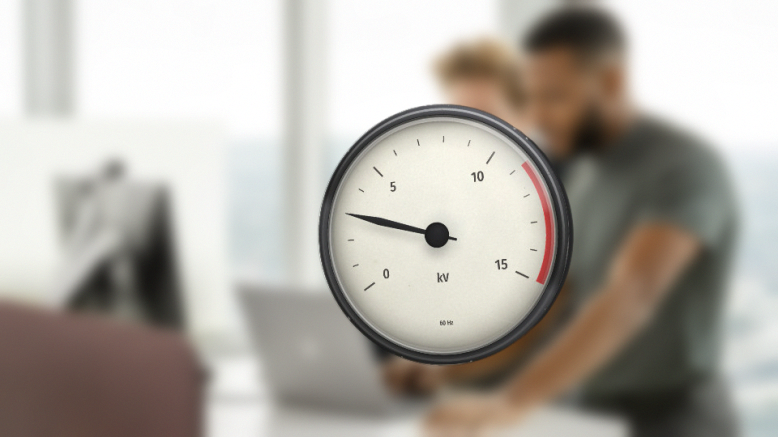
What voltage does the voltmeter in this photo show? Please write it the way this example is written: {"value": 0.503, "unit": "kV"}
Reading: {"value": 3, "unit": "kV"}
